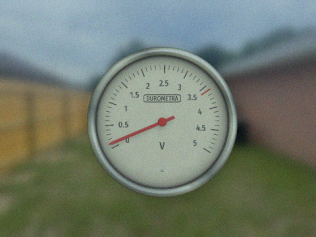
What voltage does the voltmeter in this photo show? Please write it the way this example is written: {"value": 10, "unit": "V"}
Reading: {"value": 0.1, "unit": "V"}
